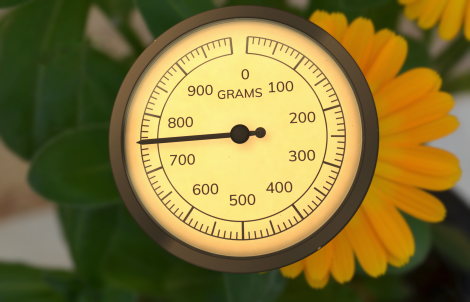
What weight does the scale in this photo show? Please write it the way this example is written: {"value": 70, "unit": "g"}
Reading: {"value": 750, "unit": "g"}
